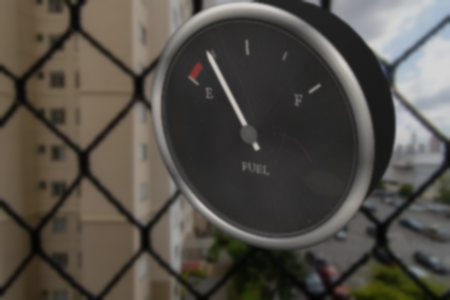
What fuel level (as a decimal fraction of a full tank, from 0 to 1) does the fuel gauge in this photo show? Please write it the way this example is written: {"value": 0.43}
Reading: {"value": 0.25}
